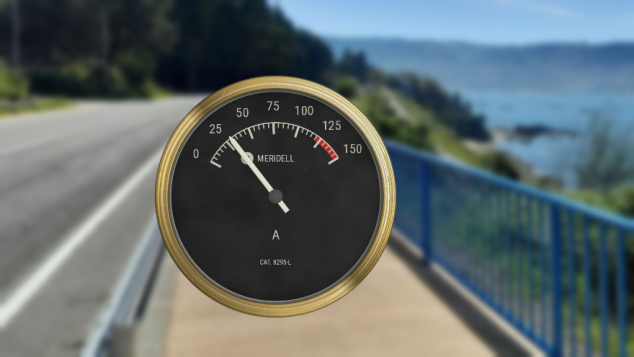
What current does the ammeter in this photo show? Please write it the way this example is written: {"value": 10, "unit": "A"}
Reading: {"value": 30, "unit": "A"}
